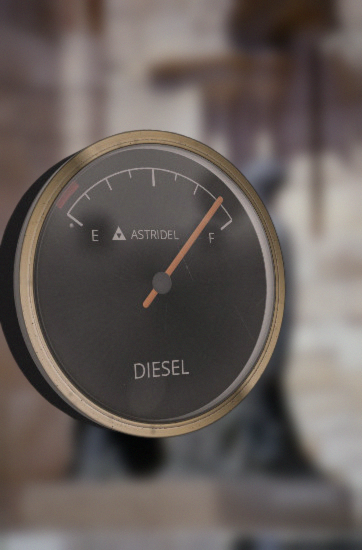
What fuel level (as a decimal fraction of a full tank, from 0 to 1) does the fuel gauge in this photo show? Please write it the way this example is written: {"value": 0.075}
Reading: {"value": 0.875}
